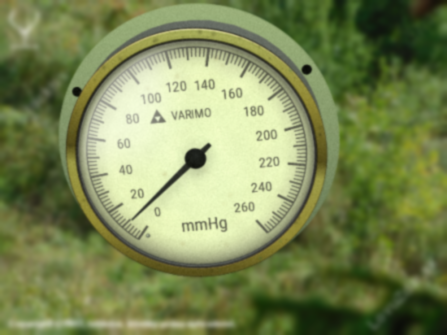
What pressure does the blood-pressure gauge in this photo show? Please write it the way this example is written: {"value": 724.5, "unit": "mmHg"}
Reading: {"value": 10, "unit": "mmHg"}
